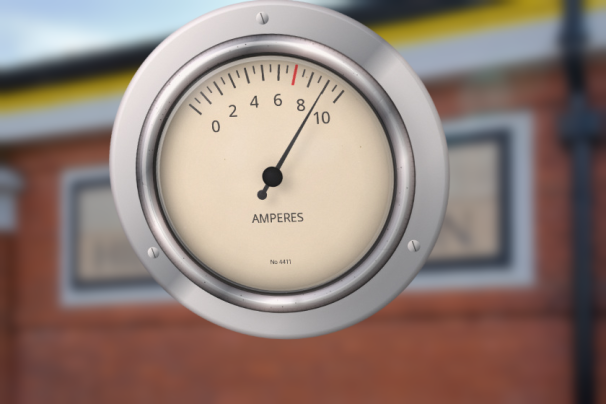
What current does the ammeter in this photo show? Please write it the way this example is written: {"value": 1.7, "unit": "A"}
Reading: {"value": 9, "unit": "A"}
